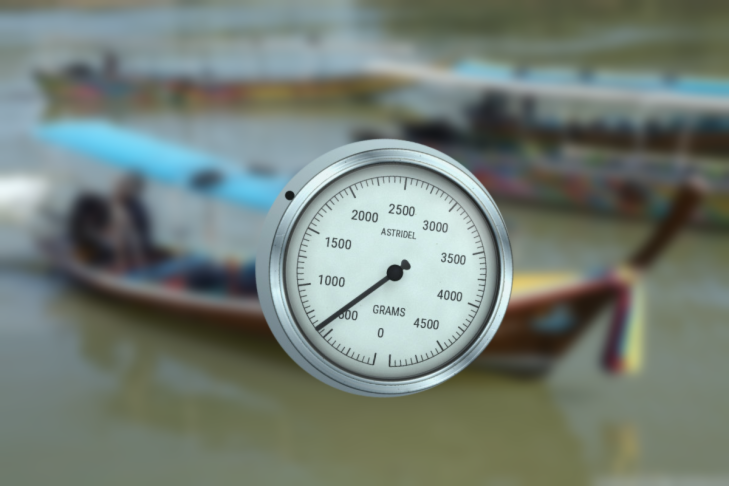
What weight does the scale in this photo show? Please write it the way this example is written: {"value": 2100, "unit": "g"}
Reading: {"value": 600, "unit": "g"}
